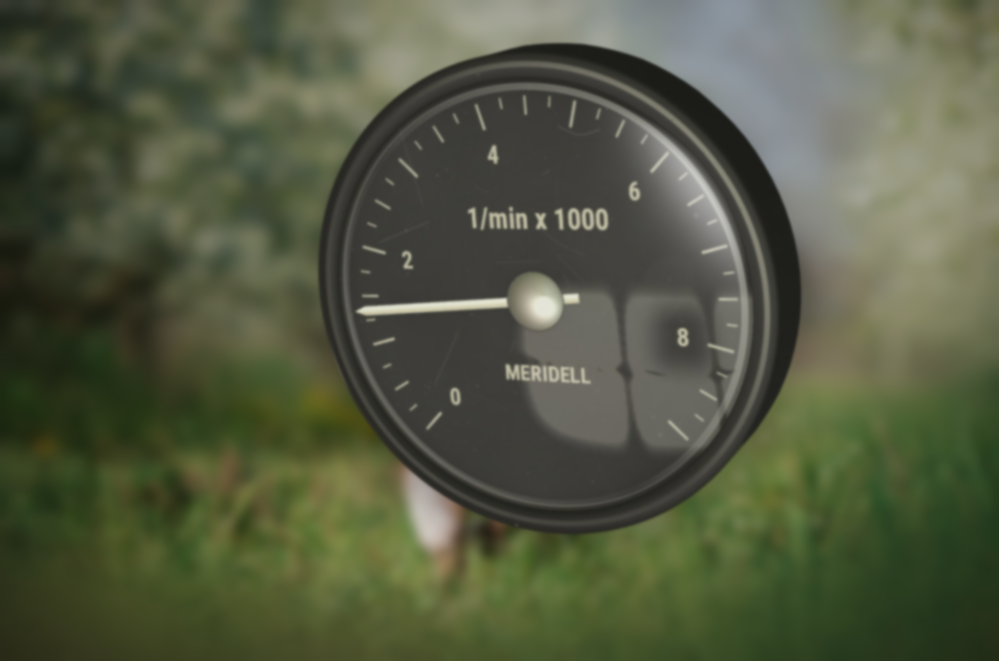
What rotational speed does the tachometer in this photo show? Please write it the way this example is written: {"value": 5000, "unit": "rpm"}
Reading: {"value": 1375, "unit": "rpm"}
